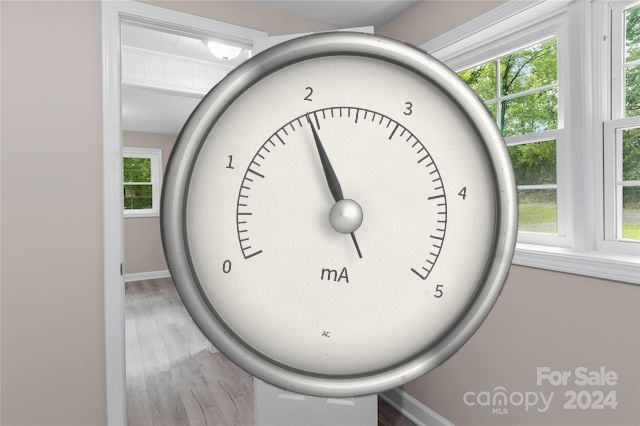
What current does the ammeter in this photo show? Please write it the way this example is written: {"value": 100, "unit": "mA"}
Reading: {"value": 1.9, "unit": "mA"}
